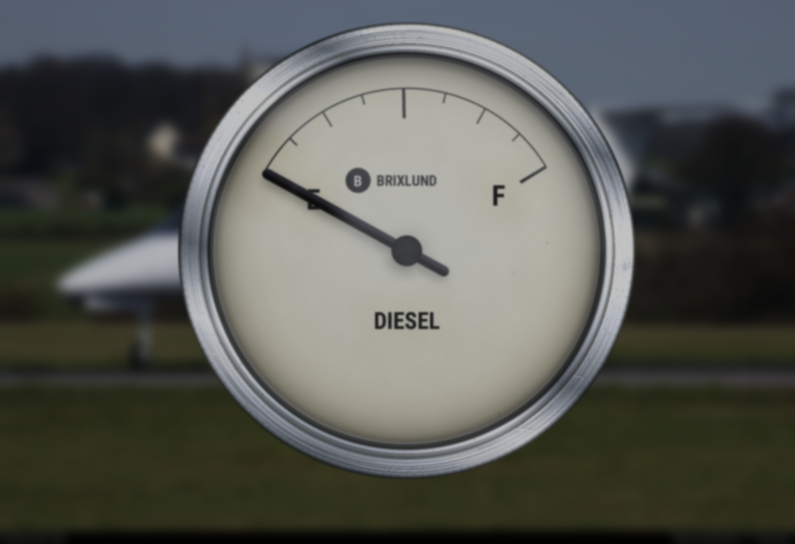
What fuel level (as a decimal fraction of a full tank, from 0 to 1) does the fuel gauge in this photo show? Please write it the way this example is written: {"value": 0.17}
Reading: {"value": 0}
